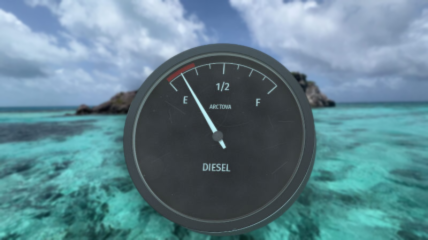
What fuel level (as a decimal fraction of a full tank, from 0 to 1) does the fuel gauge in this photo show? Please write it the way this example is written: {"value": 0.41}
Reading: {"value": 0.125}
